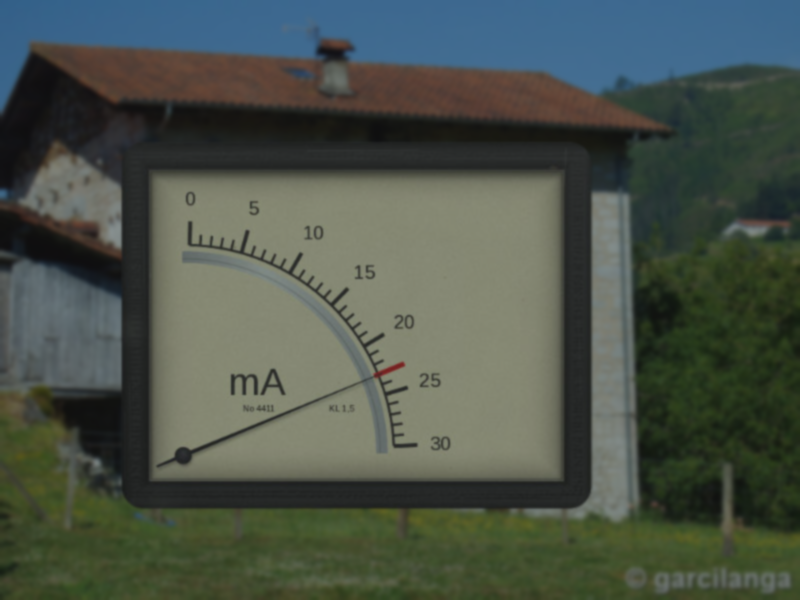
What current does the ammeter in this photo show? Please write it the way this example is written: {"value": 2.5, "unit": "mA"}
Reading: {"value": 23, "unit": "mA"}
